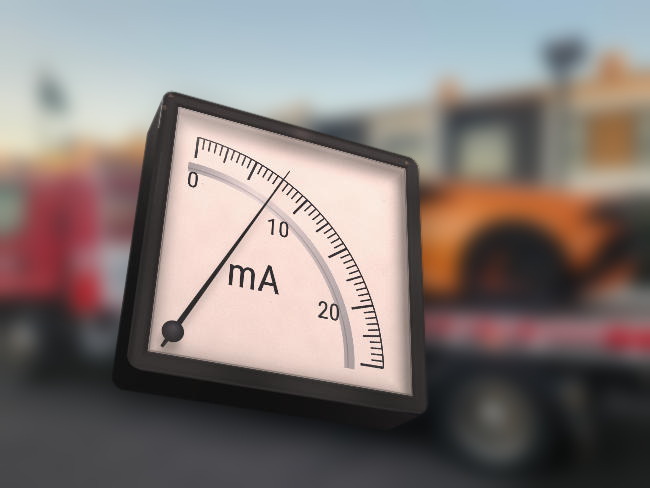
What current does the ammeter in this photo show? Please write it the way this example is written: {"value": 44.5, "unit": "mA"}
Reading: {"value": 7.5, "unit": "mA"}
